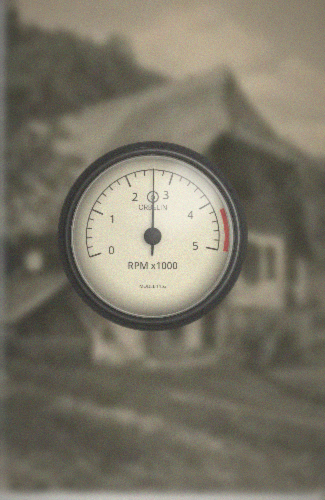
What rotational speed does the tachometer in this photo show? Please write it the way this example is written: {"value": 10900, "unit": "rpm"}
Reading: {"value": 2600, "unit": "rpm"}
